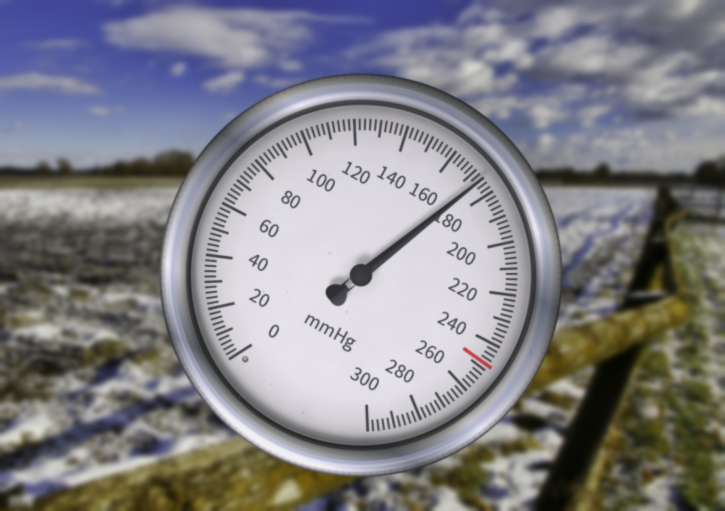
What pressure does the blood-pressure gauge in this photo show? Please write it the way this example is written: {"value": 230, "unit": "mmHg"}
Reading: {"value": 174, "unit": "mmHg"}
